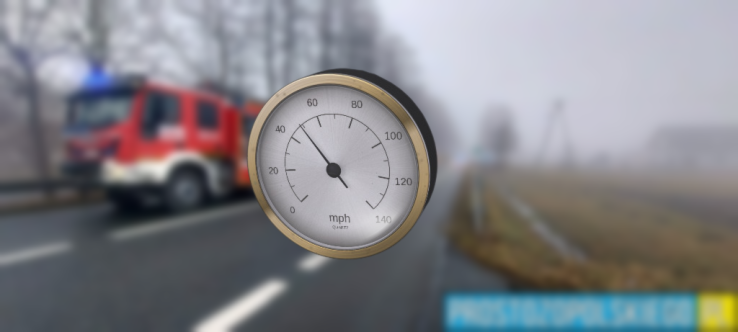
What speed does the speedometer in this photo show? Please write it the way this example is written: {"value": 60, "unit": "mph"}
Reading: {"value": 50, "unit": "mph"}
